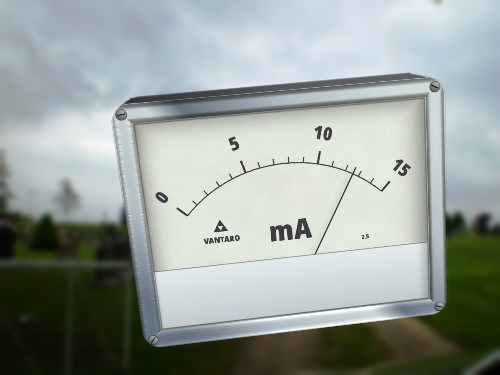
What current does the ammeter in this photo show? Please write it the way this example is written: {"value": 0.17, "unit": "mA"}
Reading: {"value": 12.5, "unit": "mA"}
